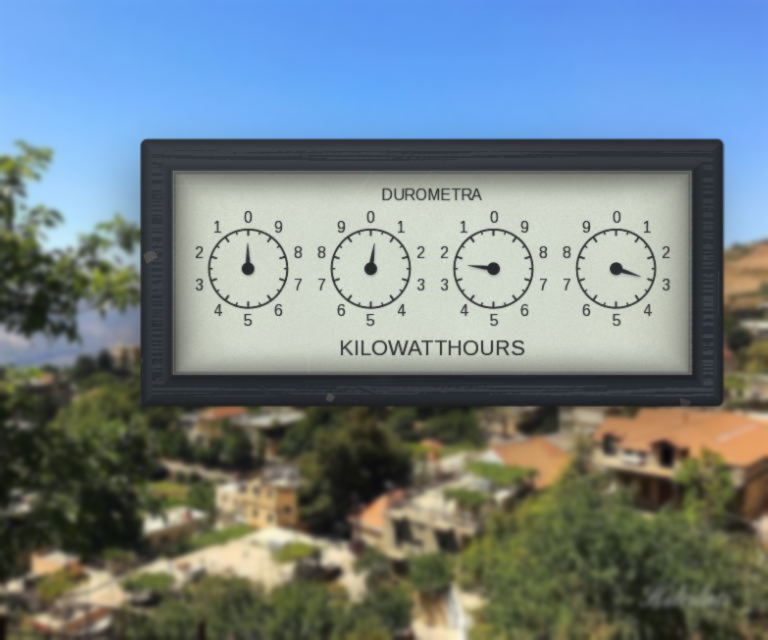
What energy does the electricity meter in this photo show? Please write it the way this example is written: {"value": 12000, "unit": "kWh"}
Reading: {"value": 23, "unit": "kWh"}
